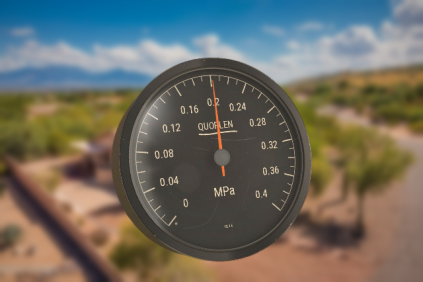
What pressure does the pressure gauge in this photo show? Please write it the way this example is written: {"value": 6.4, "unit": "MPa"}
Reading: {"value": 0.2, "unit": "MPa"}
